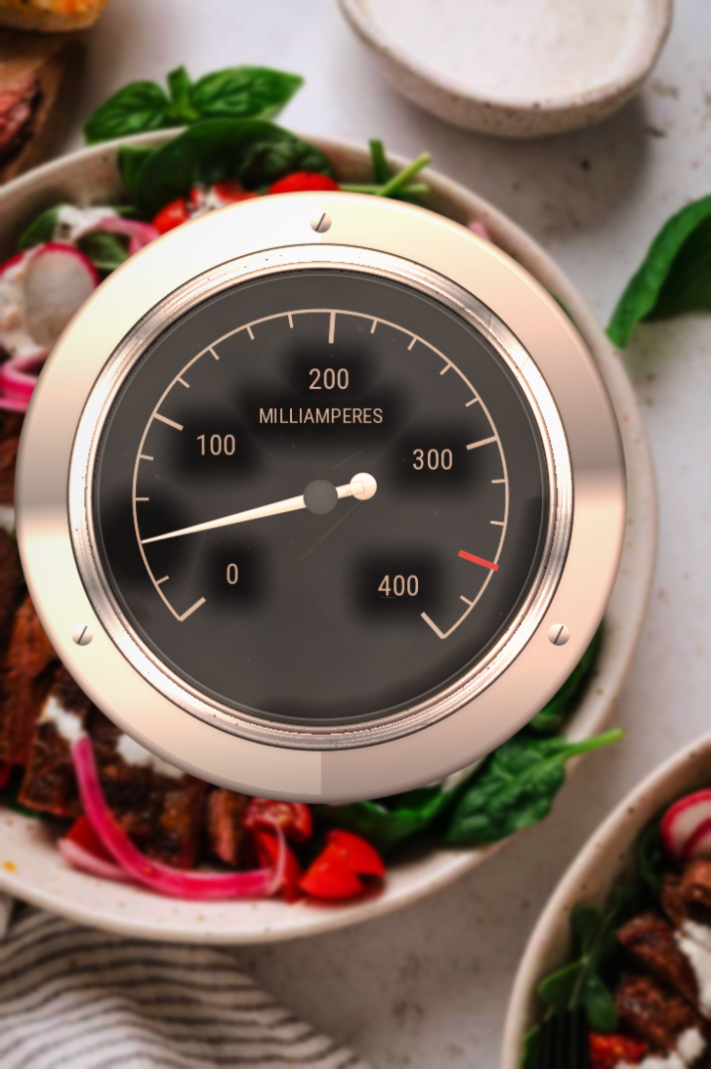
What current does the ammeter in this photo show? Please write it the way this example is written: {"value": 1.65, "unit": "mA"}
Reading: {"value": 40, "unit": "mA"}
